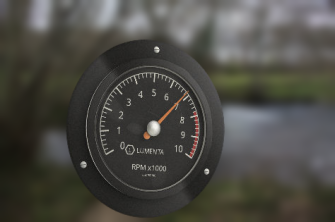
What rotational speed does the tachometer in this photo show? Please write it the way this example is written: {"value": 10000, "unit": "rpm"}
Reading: {"value": 6800, "unit": "rpm"}
